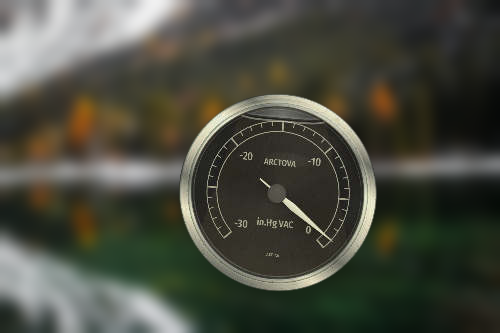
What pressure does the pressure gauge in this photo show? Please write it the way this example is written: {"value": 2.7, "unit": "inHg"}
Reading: {"value": -1, "unit": "inHg"}
